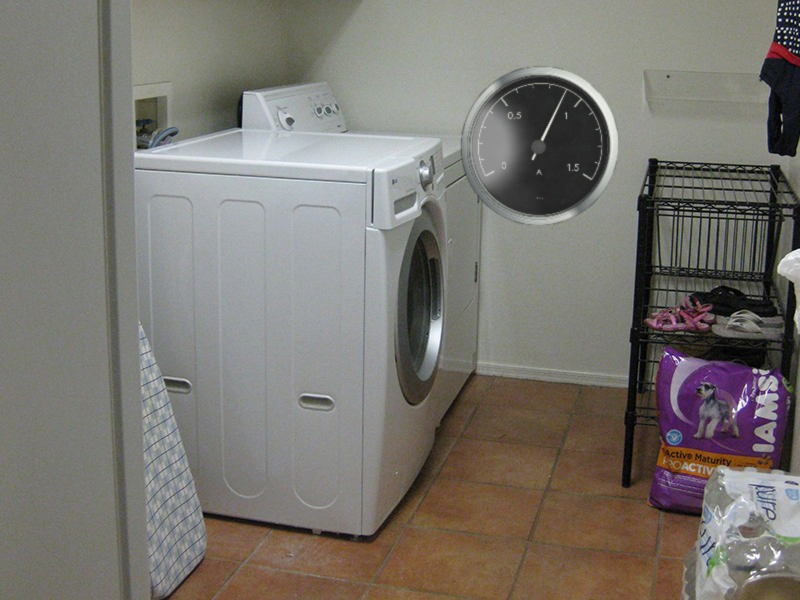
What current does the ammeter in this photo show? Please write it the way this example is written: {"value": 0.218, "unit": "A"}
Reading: {"value": 0.9, "unit": "A"}
